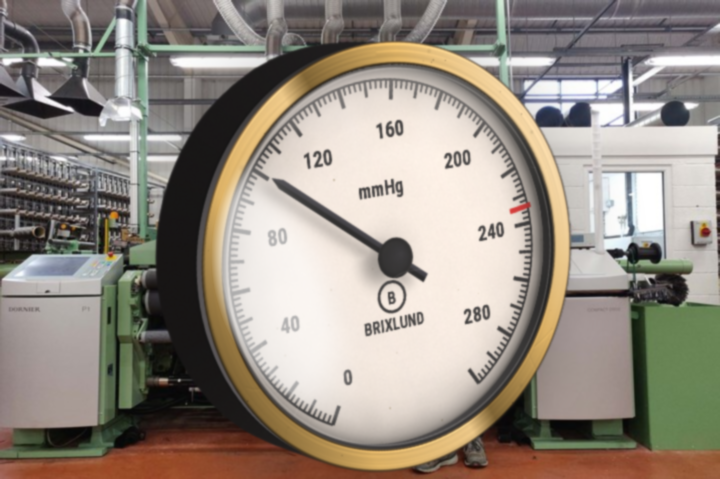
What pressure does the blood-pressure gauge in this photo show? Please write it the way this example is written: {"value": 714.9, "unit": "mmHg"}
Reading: {"value": 100, "unit": "mmHg"}
